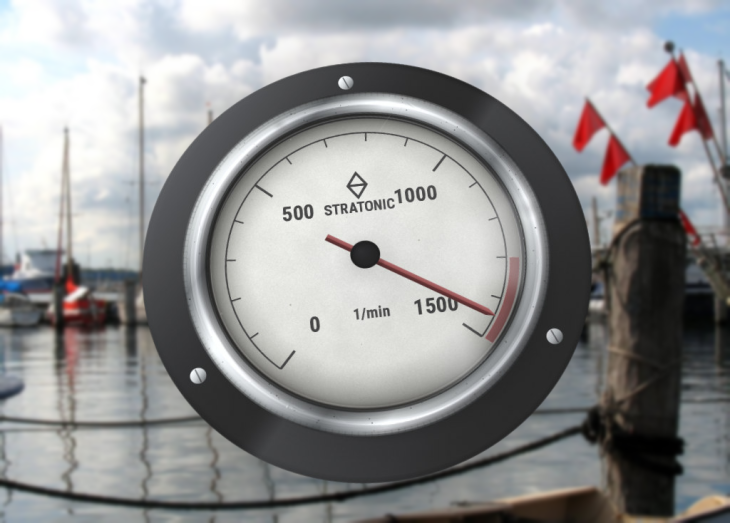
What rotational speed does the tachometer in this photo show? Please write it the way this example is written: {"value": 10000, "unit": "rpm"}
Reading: {"value": 1450, "unit": "rpm"}
